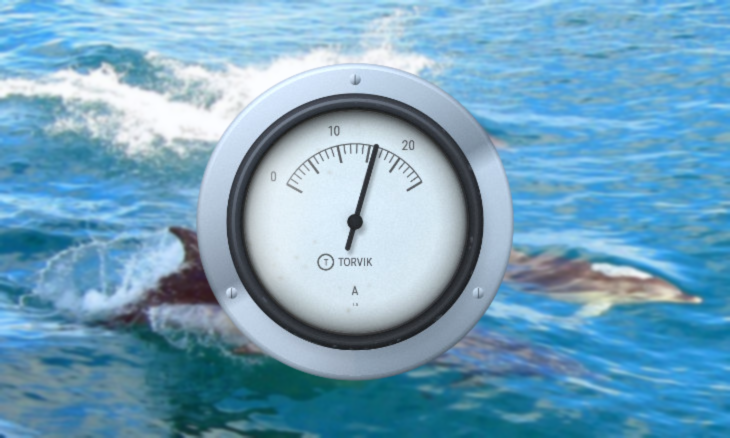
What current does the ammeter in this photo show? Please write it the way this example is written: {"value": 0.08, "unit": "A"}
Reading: {"value": 16, "unit": "A"}
